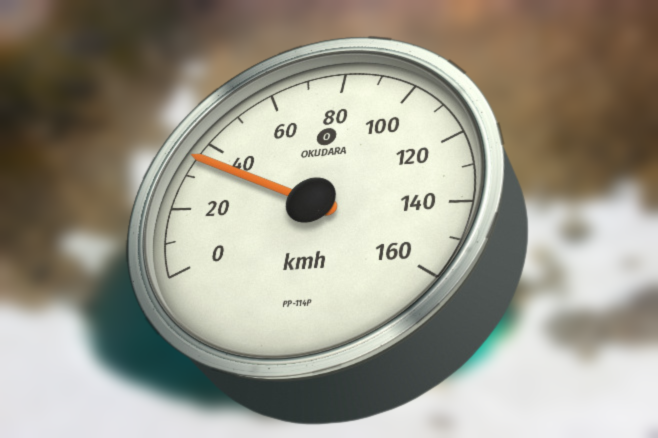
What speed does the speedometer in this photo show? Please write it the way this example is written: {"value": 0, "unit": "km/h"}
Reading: {"value": 35, "unit": "km/h"}
